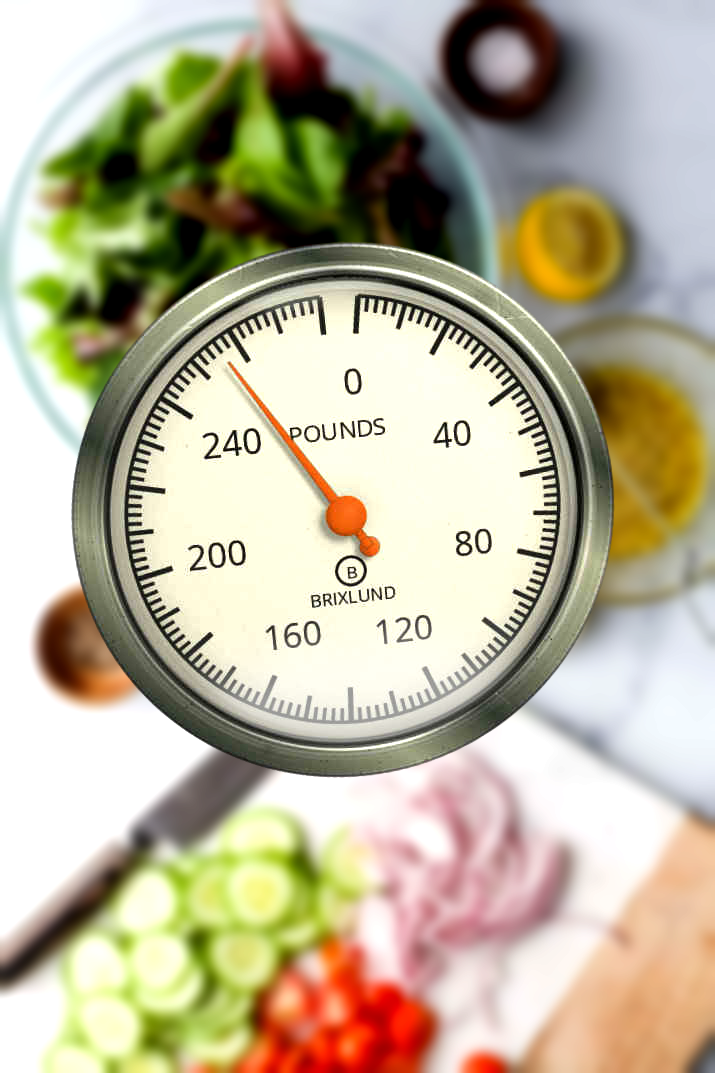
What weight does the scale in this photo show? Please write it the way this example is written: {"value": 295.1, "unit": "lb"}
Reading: {"value": 256, "unit": "lb"}
